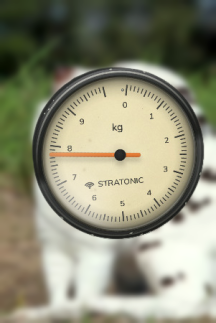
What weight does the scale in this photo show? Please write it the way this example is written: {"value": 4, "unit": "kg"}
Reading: {"value": 7.8, "unit": "kg"}
